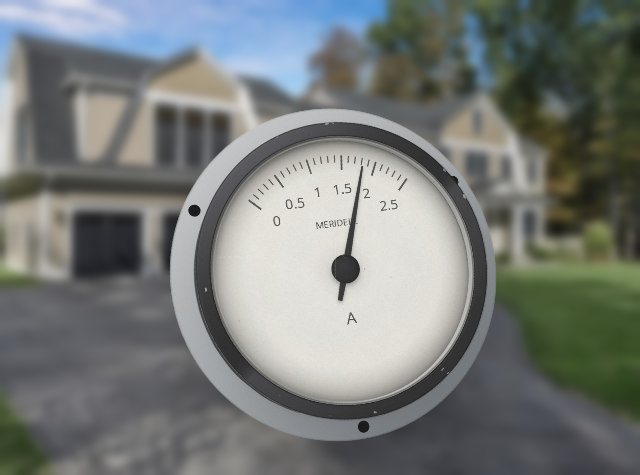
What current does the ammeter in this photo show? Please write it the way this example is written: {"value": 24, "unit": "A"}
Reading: {"value": 1.8, "unit": "A"}
